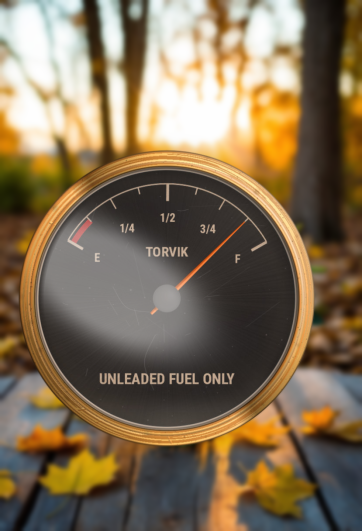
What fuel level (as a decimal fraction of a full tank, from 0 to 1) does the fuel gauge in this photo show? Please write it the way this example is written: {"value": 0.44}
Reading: {"value": 0.875}
